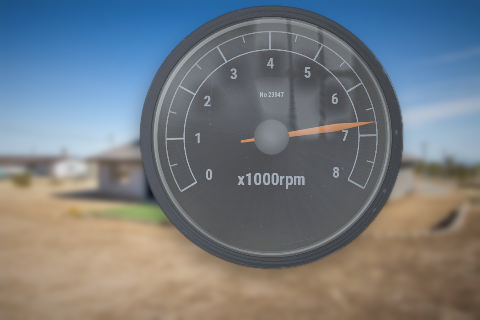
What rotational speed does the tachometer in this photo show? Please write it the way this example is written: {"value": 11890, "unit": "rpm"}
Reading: {"value": 6750, "unit": "rpm"}
